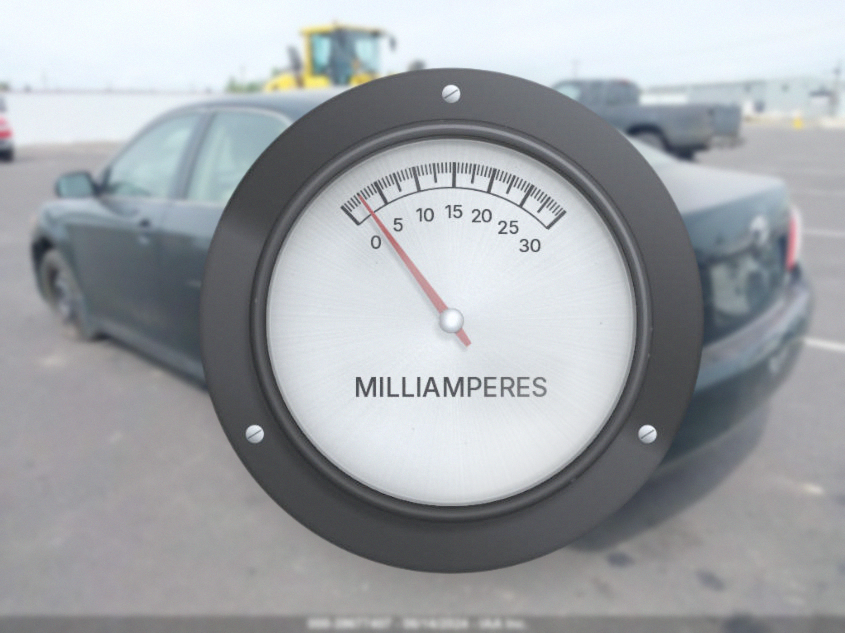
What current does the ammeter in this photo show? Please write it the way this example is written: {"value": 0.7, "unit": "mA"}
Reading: {"value": 2.5, "unit": "mA"}
